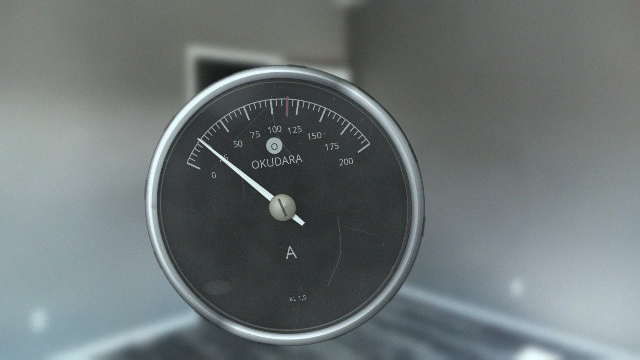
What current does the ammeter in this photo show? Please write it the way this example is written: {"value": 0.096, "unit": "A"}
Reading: {"value": 25, "unit": "A"}
